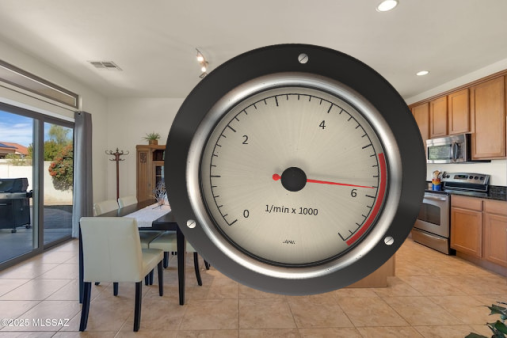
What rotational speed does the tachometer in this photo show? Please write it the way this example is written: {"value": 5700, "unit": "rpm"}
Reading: {"value": 5800, "unit": "rpm"}
